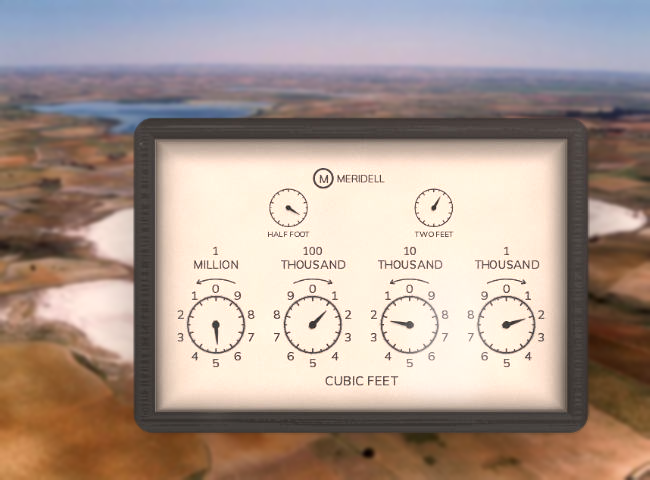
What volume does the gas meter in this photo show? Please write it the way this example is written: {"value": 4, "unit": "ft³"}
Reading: {"value": 512200, "unit": "ft³"}
